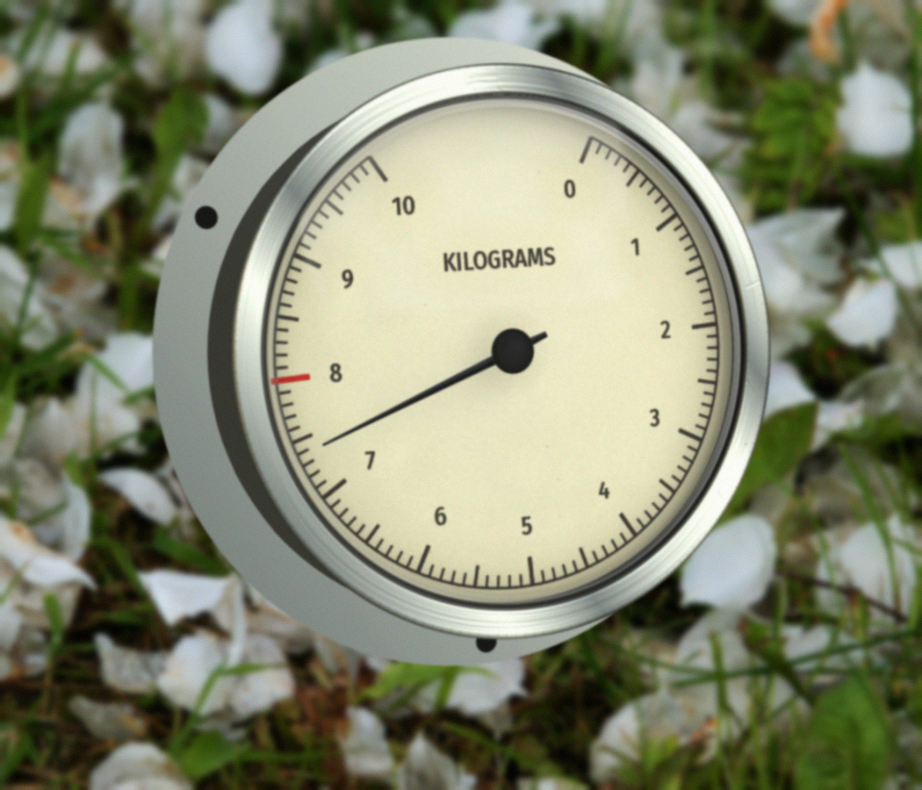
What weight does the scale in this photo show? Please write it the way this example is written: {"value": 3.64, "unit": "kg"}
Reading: {"value": 7.4, "unit": "kg"}
